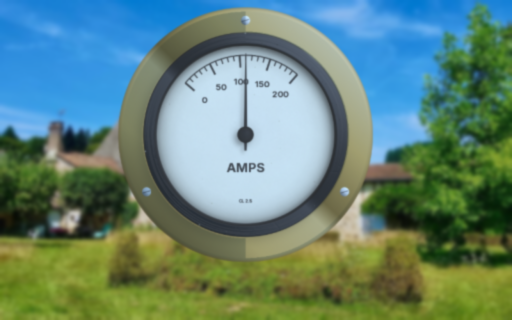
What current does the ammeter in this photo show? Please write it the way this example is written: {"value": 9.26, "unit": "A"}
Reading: {"value": 110, "unit": "A"}
